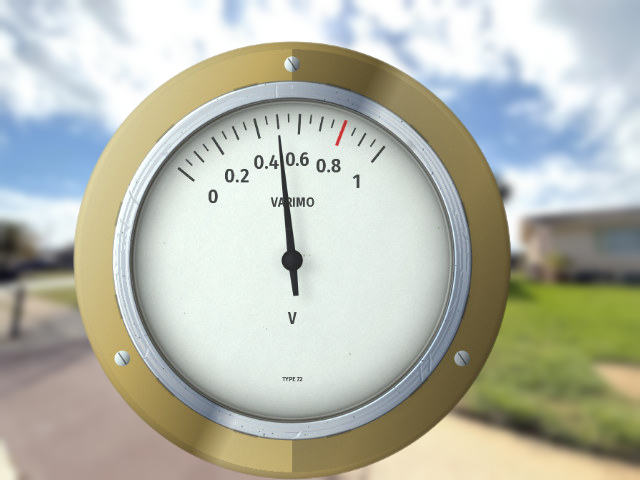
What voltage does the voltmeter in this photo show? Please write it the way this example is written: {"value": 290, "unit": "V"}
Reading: {"value": 0.5, "unit": "V"}
